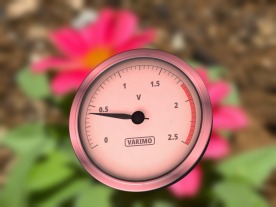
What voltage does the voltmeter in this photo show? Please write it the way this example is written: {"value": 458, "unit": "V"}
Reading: {"value": 0.4, "unit": "V"}
